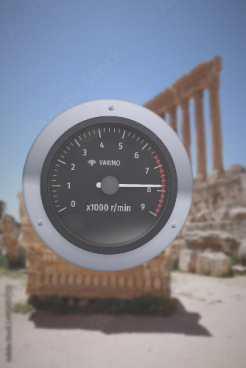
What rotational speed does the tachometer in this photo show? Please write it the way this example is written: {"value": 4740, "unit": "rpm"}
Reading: {"value": 7800, "unit": "rpm"}
